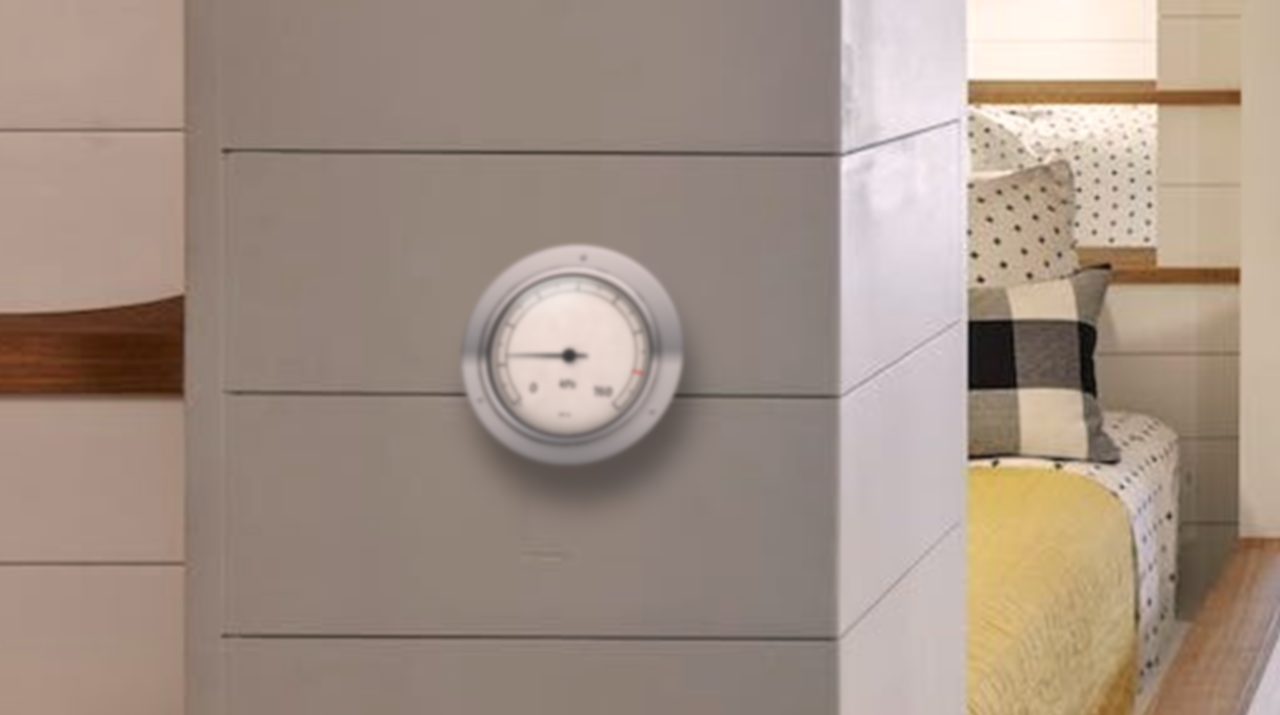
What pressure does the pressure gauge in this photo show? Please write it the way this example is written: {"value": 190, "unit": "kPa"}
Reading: {"value": 25, "unit": "kPa"}
